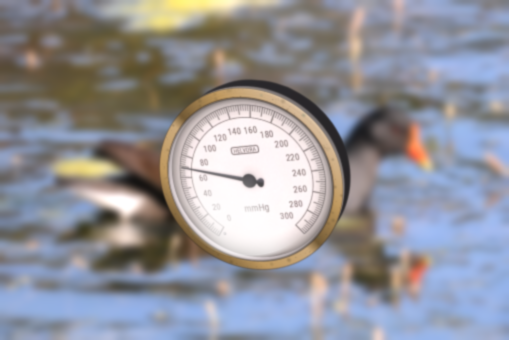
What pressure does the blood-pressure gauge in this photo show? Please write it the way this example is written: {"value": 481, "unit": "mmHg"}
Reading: {"value": 70, "unit": "mmHg"}
